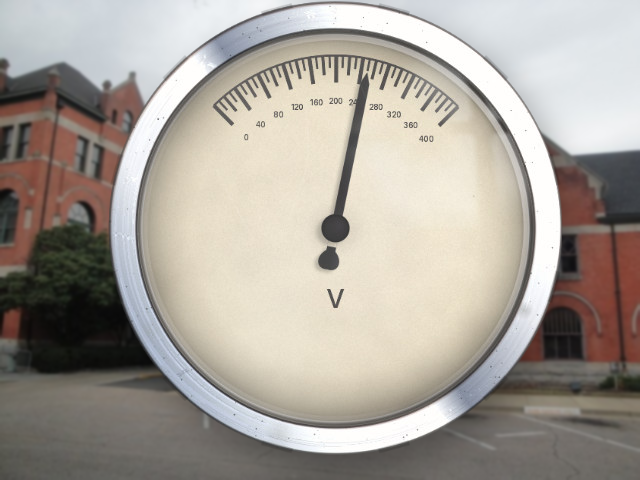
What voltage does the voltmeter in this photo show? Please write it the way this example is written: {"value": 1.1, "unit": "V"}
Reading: {"value": 250, "unit": "V"}
